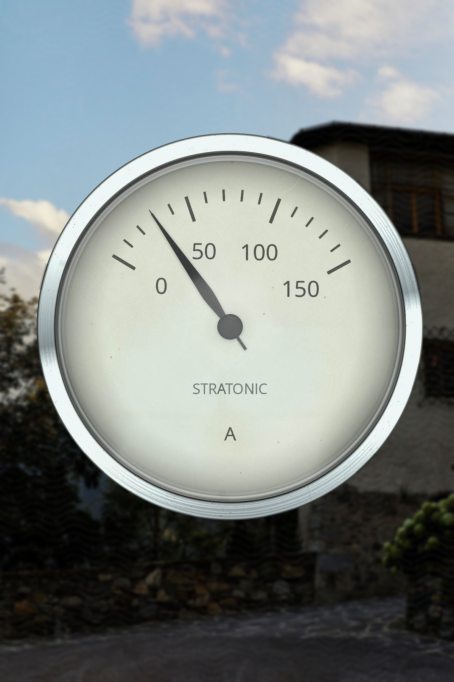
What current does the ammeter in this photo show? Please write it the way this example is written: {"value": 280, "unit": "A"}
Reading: {"value": 30, "unit": "A"}
